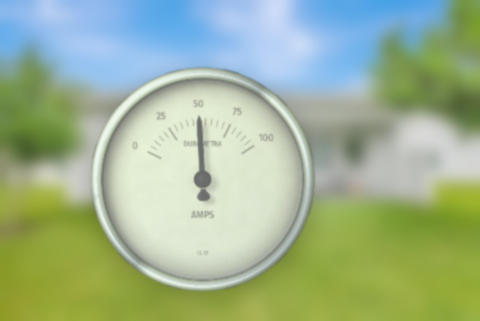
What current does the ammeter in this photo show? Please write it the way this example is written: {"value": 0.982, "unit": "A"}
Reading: {"value": 50, "unit": "A"}
